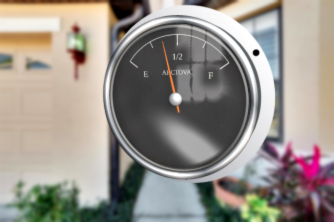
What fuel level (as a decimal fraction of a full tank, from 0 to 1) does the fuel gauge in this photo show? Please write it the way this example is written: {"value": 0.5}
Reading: {"value": 0.375}
